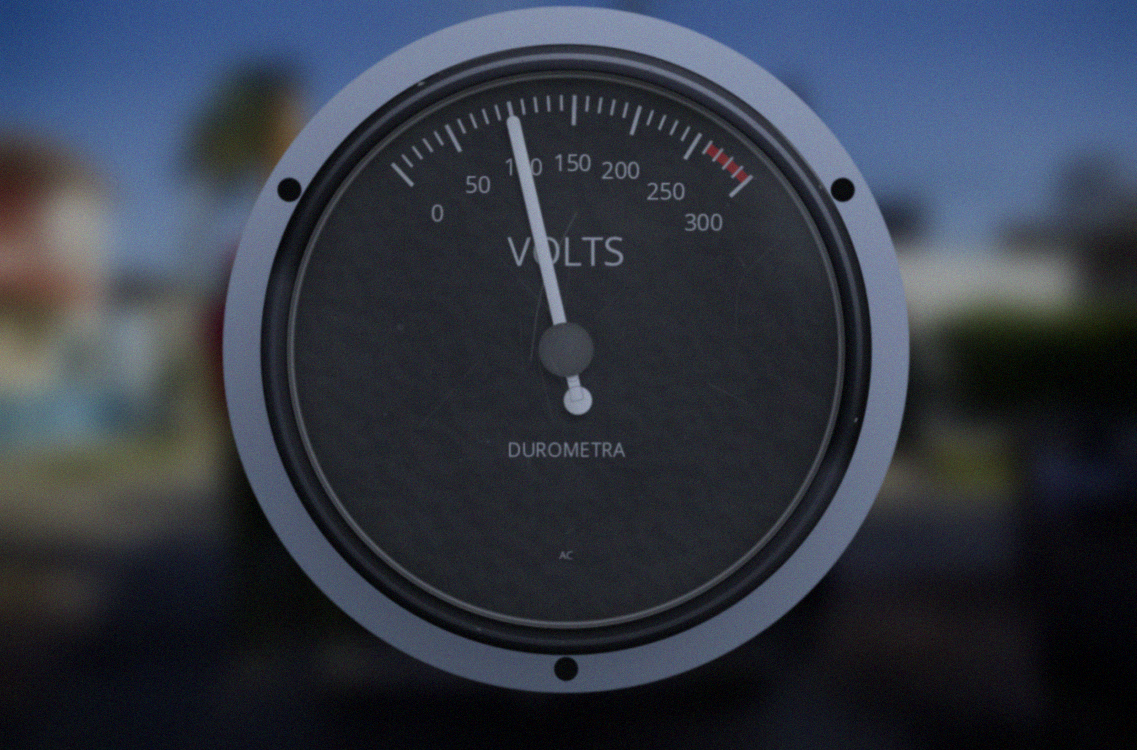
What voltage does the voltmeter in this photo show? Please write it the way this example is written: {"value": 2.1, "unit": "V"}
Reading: {"value": 100, "unit": "V"}
